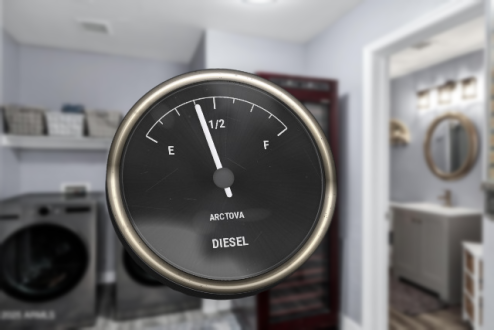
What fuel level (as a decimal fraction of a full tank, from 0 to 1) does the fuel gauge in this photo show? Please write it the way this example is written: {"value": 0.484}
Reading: {"value": 0.375}
